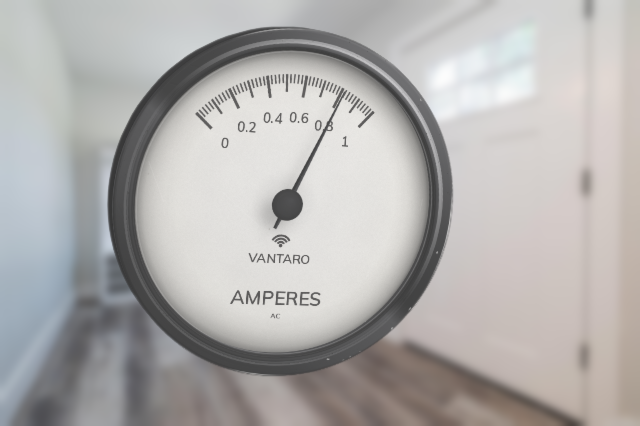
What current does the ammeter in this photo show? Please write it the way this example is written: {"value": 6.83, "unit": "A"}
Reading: {"value": 0.8, "unit": "A"}
